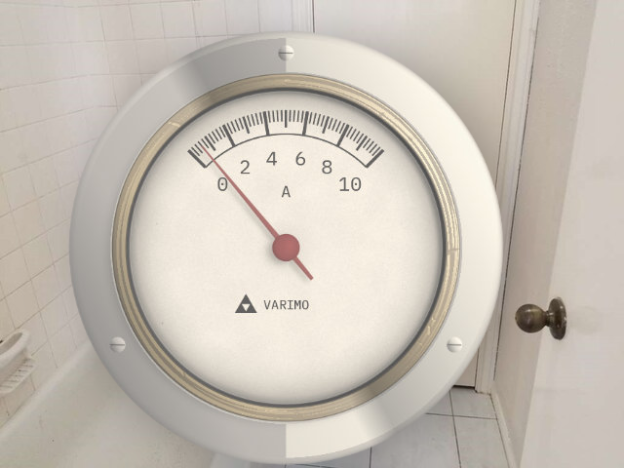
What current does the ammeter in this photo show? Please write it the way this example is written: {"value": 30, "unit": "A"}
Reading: {"value": 0.6, "unit": "A"}
